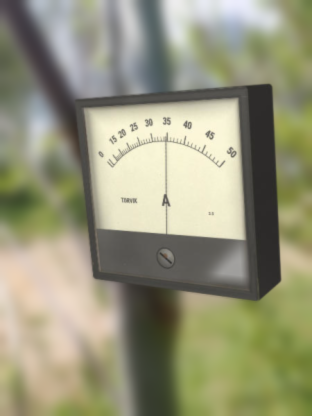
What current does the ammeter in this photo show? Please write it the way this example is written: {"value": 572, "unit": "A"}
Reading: {"value": 35, "unit": "A"}
